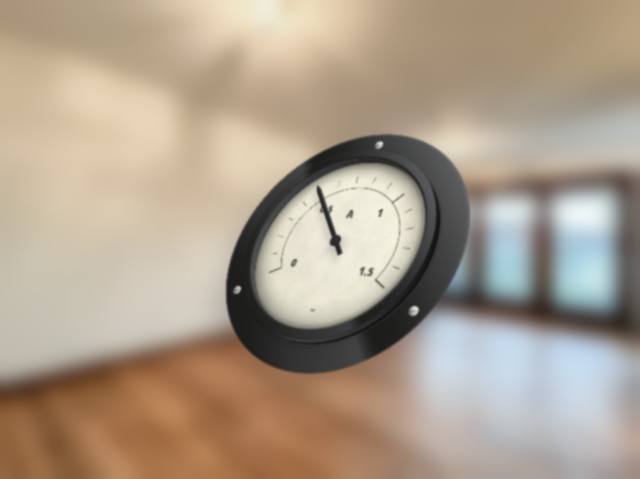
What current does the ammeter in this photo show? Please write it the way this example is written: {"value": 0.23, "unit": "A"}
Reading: {"value": 0.5, "unit": "A"}
